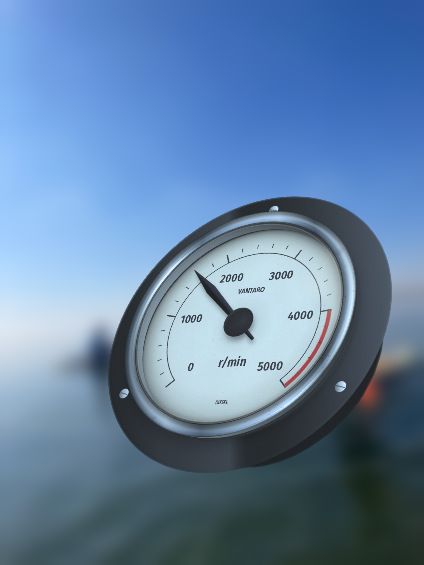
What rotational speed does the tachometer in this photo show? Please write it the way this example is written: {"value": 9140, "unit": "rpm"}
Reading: {"value": 1600, "unit": "rpm"}
